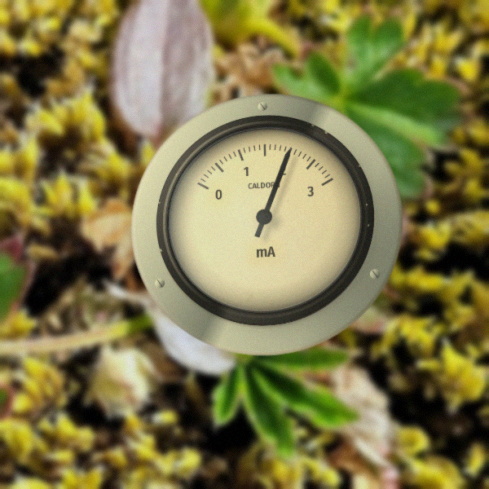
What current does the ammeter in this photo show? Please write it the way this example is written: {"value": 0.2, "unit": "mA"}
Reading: {"value": 2, "unit": "mA"}
